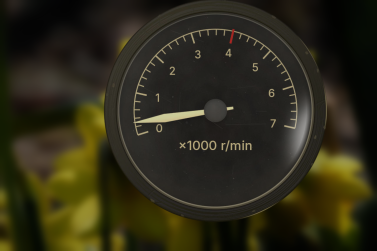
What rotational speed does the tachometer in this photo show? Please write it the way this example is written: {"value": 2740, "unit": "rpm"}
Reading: {"value": 300, "unit": "rpm"}
